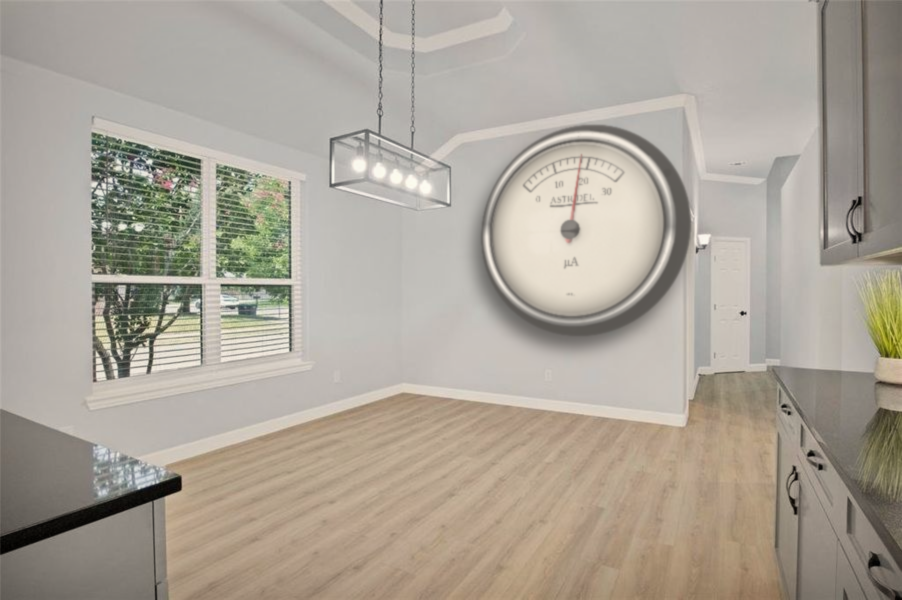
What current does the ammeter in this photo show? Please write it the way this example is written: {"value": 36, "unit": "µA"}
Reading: {"value": 18, "unit": "µA"}
